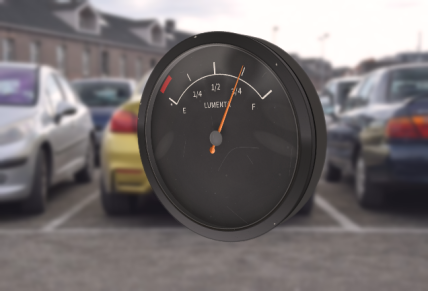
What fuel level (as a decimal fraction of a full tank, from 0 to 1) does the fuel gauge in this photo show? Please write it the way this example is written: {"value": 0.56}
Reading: {"value": 0.75}
